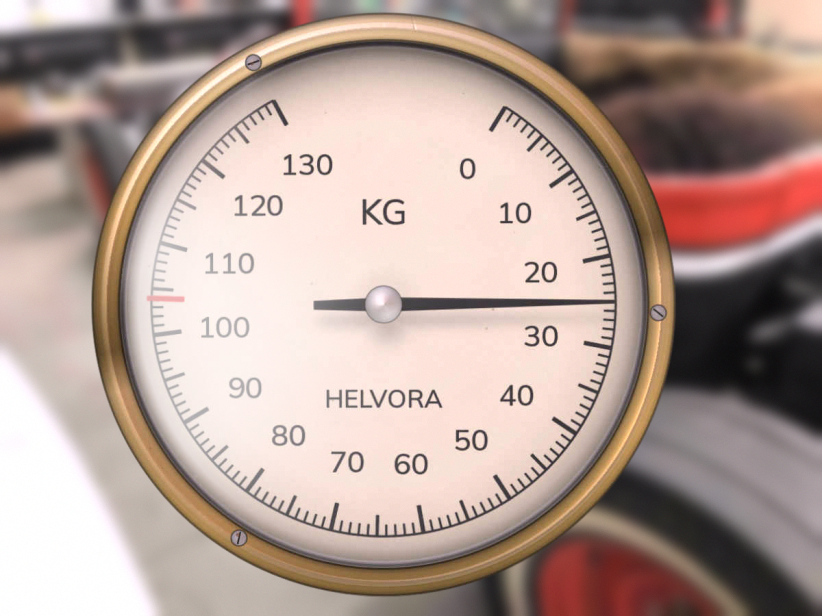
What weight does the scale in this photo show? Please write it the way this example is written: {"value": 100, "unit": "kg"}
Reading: {"value": 25, "unit": "kg"}
